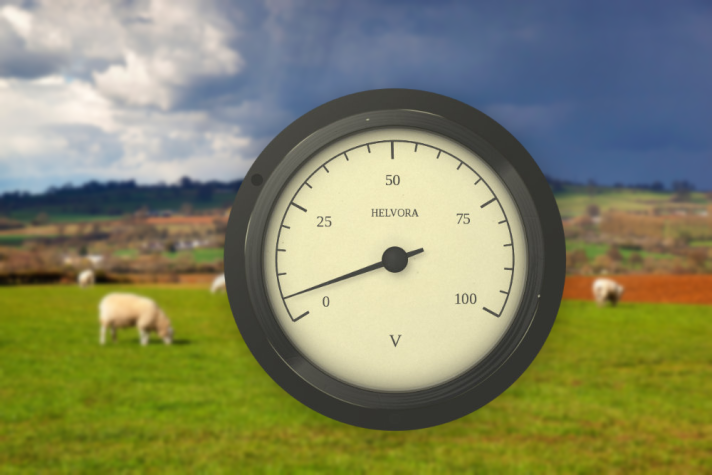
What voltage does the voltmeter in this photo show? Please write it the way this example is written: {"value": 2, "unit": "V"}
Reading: {"value": 5, "unit": "V"}
